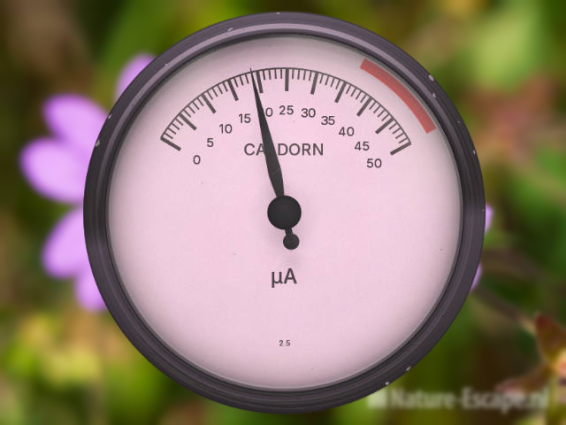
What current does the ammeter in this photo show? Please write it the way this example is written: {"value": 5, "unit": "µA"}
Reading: {"value": 19, "unit": "µA"}
